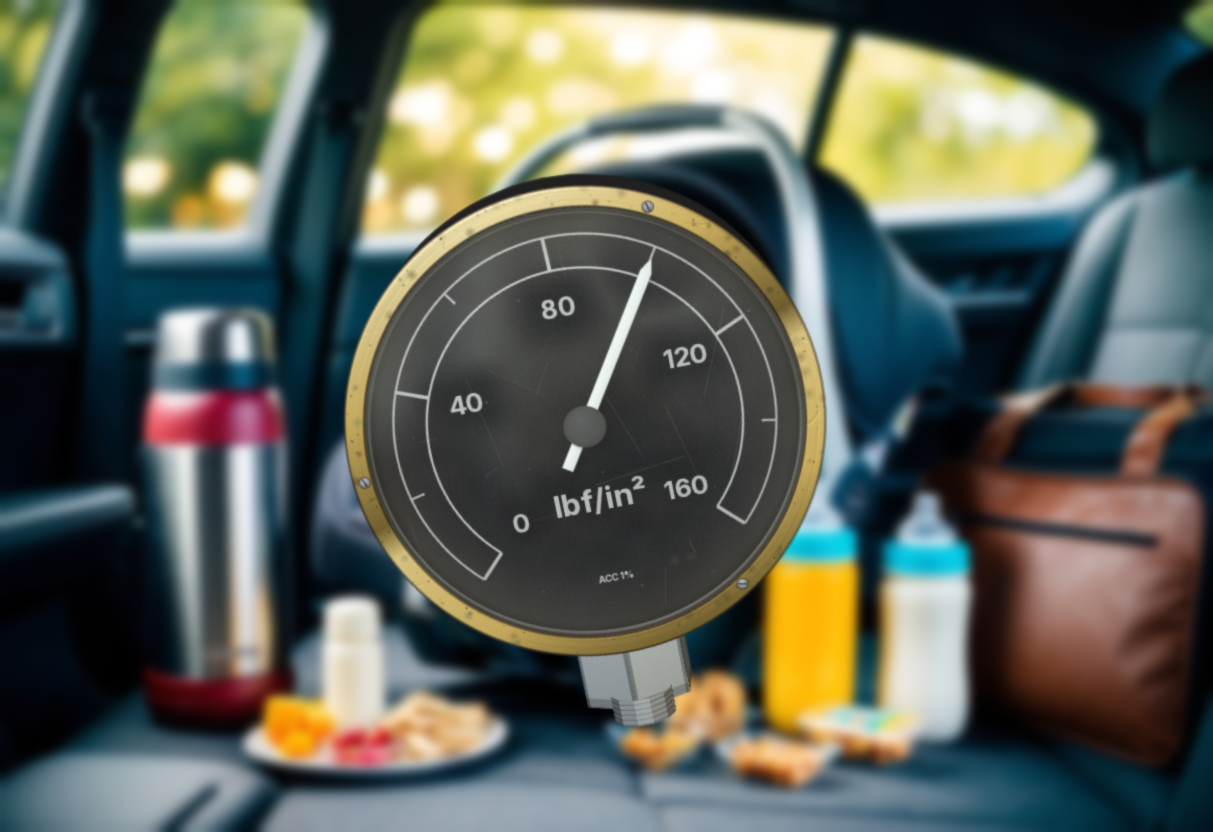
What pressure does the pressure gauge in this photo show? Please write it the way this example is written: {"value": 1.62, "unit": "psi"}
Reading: {"value": 100, "unit": "psi"}
